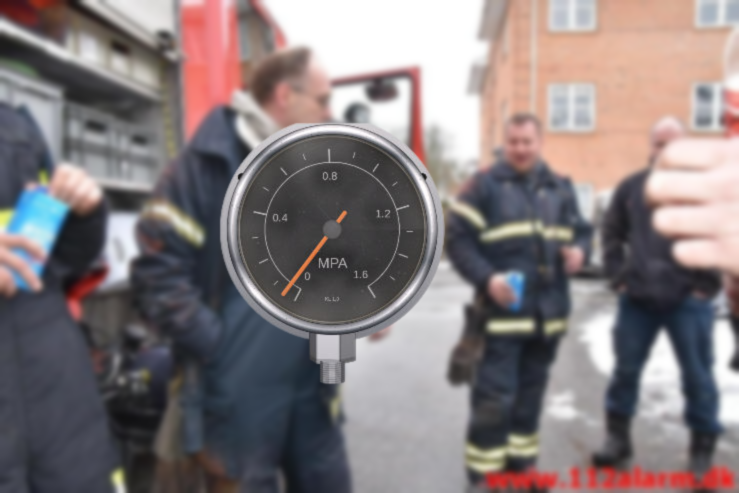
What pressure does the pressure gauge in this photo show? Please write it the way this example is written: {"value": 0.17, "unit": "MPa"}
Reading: {"value": 0.05, "unit": "MPa"}
